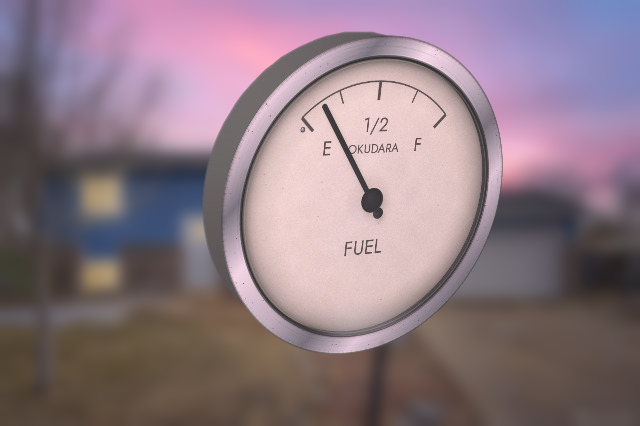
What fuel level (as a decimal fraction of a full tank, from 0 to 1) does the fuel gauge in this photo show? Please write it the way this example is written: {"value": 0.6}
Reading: {"value": 0.125}
